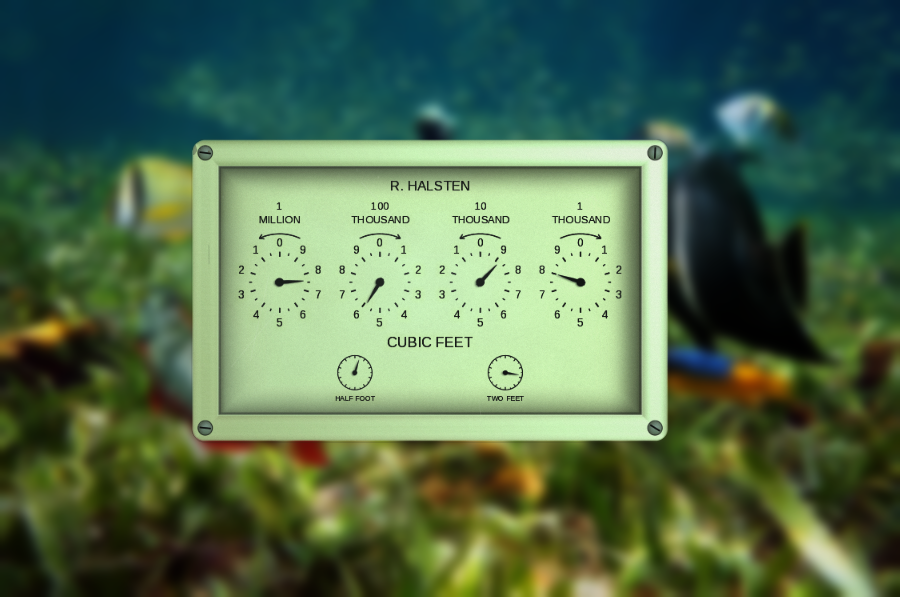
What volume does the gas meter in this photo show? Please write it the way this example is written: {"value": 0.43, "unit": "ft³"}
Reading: {"value": 758800, "unit": "ft³"}
